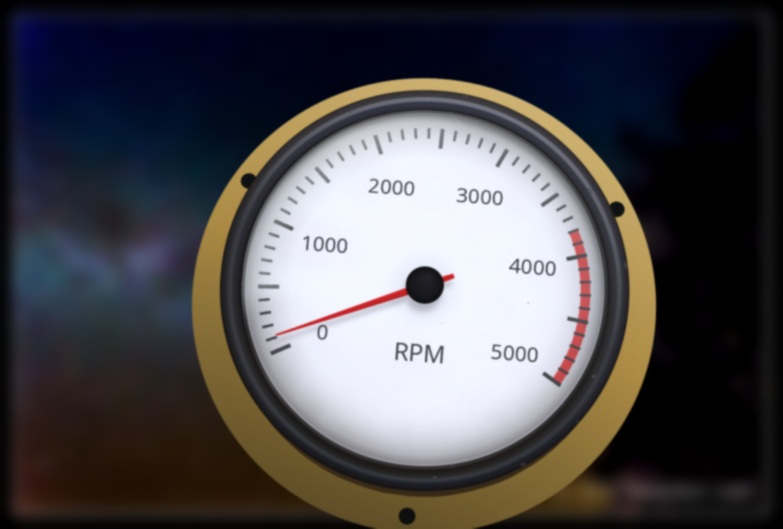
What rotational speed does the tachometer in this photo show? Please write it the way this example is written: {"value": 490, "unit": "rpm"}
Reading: {"value": 100, "unit": "rpm"}
